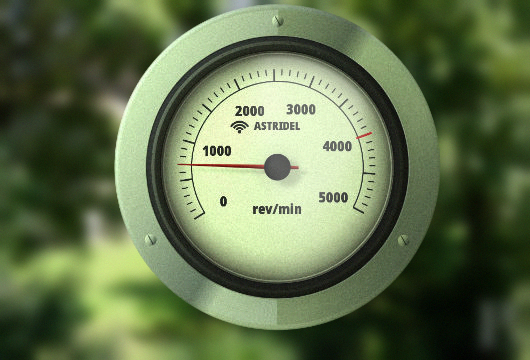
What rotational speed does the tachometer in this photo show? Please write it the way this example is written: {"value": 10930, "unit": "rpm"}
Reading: {"value": 700, "unit": "rpm"}
